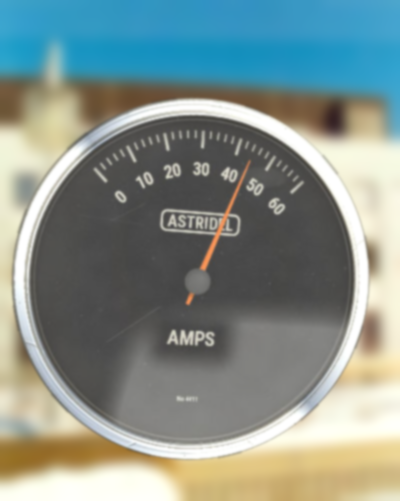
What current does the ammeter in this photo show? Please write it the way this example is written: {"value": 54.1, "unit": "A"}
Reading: {"value": 44, "unit": "A"}
